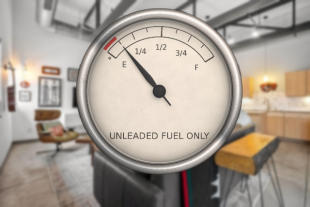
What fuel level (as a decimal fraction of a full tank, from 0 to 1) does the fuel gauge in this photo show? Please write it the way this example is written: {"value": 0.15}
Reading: {"value": 0.125}
